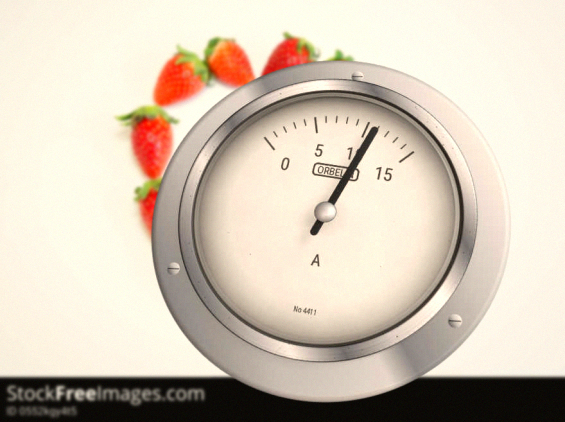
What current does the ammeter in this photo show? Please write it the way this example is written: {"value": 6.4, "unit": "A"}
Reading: {"value": 11, "unit": "A"}
